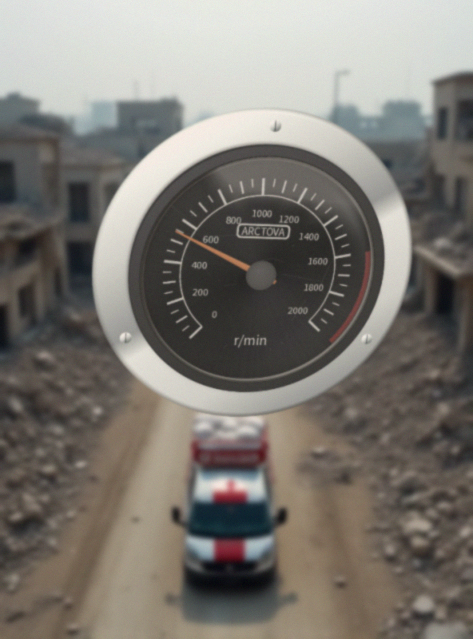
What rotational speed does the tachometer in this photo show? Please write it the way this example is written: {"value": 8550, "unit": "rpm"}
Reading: {"value": 550, "unit": "rpm"}
